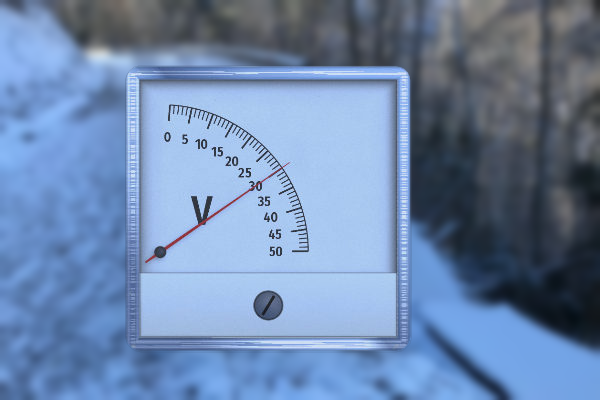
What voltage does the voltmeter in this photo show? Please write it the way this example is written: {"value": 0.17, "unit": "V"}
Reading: {"value": 30, "unit": "V"}
